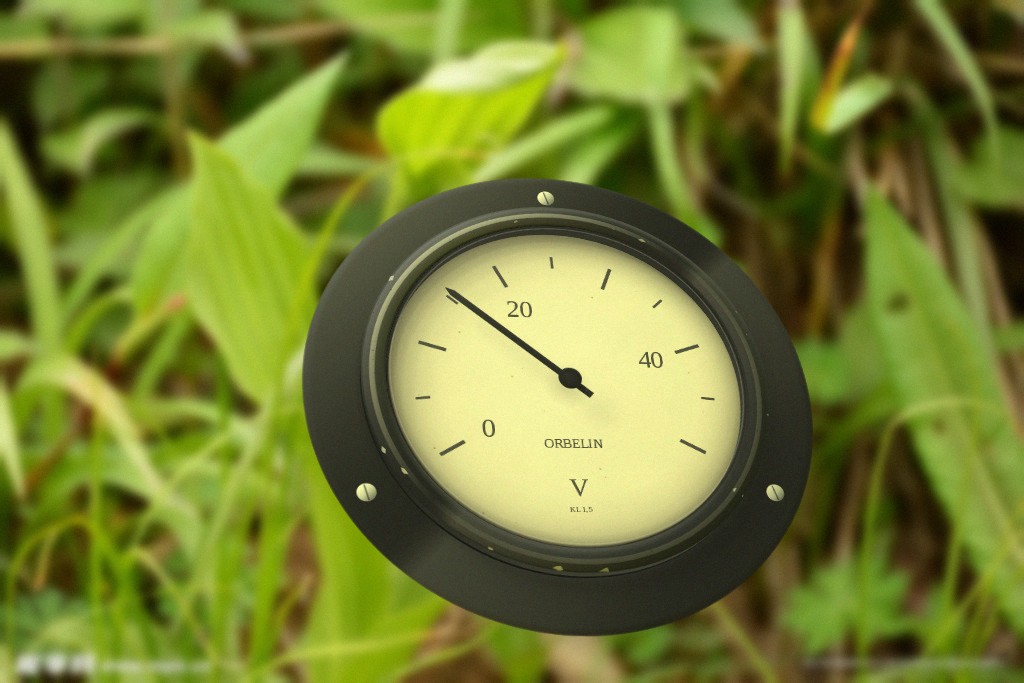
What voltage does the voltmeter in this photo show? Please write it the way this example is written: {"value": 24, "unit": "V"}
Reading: {"value": 15, "unit": "V"}
